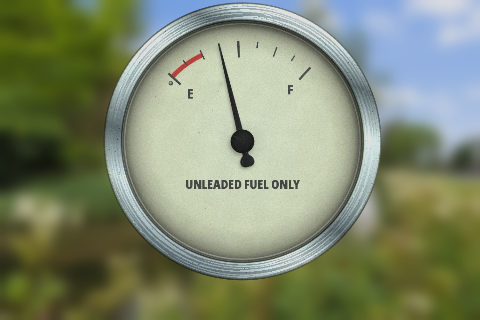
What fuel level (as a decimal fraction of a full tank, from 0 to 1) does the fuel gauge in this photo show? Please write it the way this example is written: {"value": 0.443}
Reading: {"value": 0.375}
